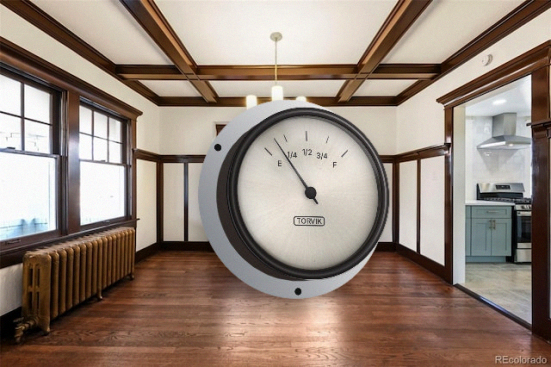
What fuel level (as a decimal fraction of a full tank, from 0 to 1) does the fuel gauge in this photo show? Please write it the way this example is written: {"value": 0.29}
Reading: {"value": 0.125}
